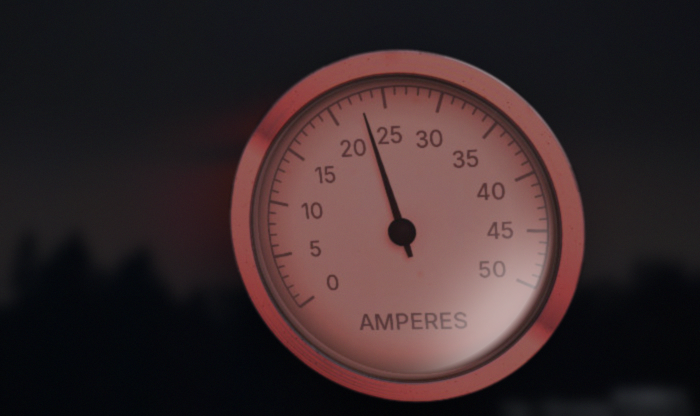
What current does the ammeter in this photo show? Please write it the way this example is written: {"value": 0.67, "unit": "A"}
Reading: {"value": 23, "unit": "A"}
